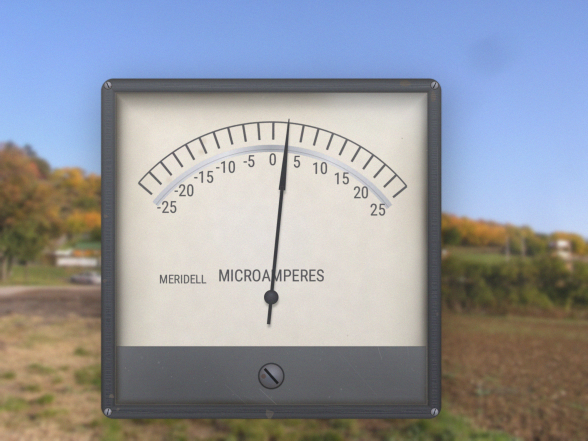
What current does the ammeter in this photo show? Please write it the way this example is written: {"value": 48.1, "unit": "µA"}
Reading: {"value": 2.5, "unit": "µA"}
